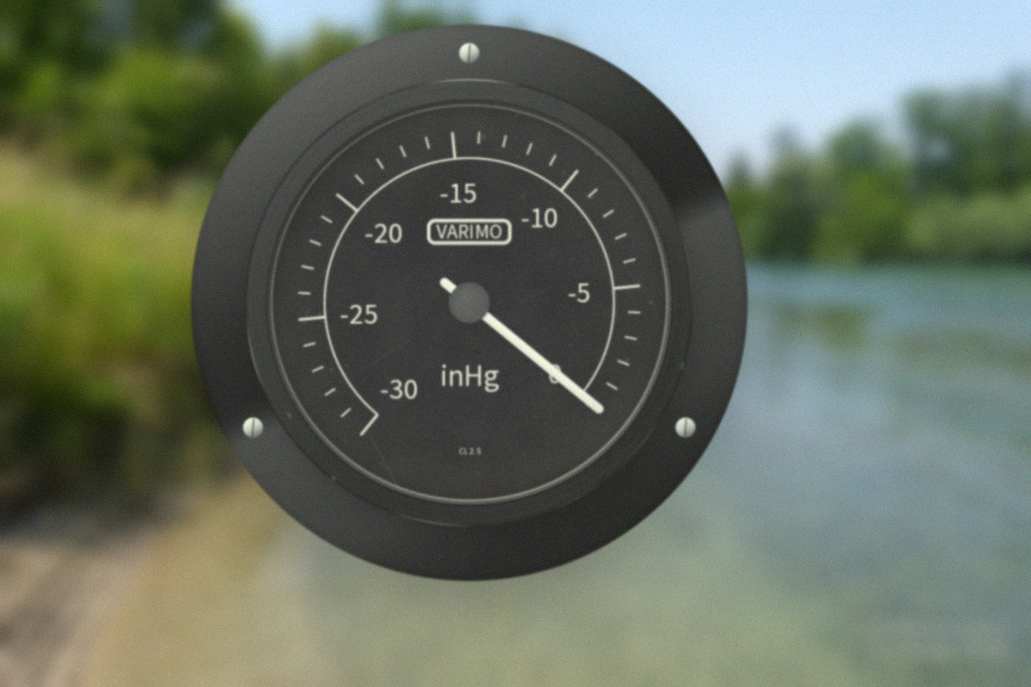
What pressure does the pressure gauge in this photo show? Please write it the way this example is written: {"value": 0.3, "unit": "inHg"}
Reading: {"value": 0, "unit": "inHg"}
